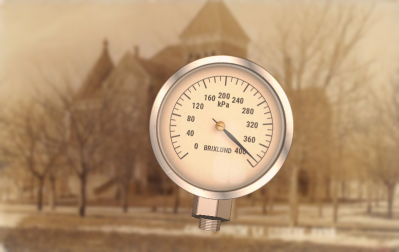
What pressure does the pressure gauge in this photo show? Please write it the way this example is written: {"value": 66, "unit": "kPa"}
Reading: {"value": 390, "unit": "kPa"}
